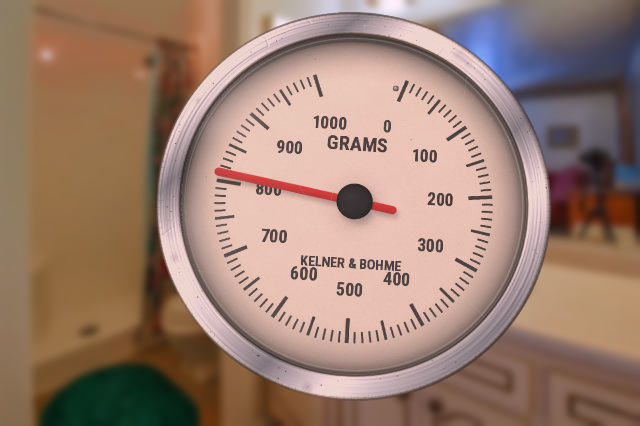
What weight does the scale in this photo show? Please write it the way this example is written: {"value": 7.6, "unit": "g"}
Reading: {"value": 810, "unit": "g"}
